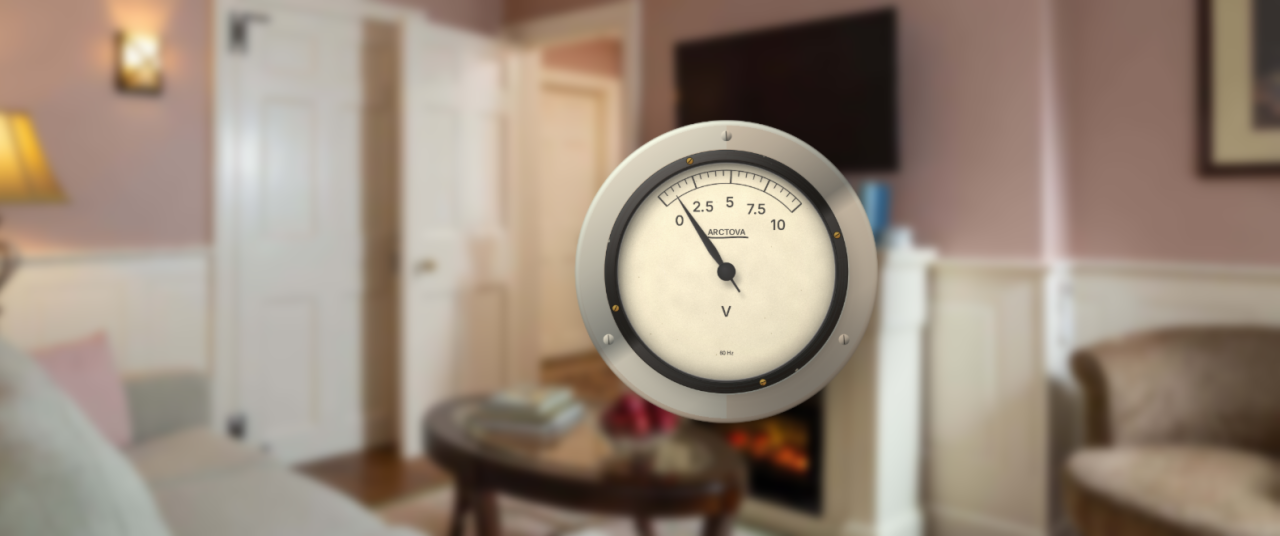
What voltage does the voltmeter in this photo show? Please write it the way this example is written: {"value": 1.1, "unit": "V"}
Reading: {"value": 1, "unit": "V"}
